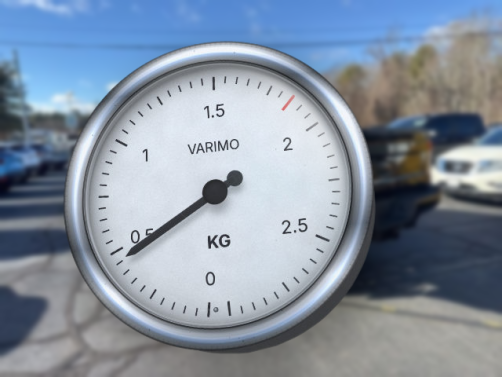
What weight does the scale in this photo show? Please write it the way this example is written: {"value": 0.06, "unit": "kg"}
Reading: {"value": 0.45, "unit": "kg"}
